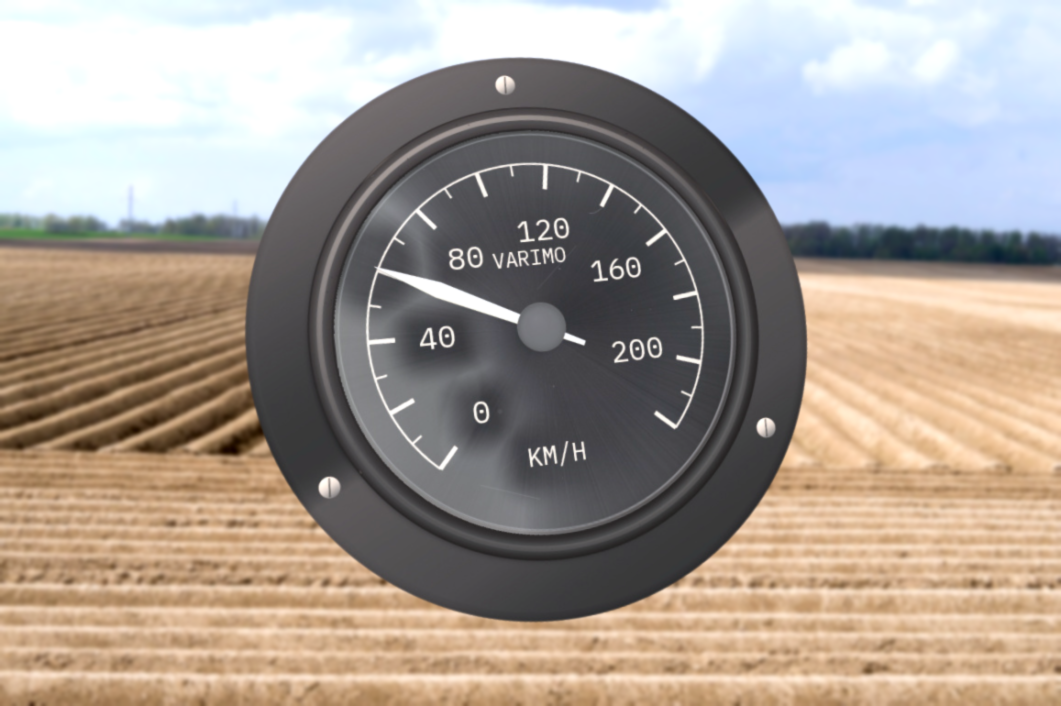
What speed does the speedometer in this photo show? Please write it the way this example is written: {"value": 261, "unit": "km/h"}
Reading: {"value": 60, "unit": "km/h"}
